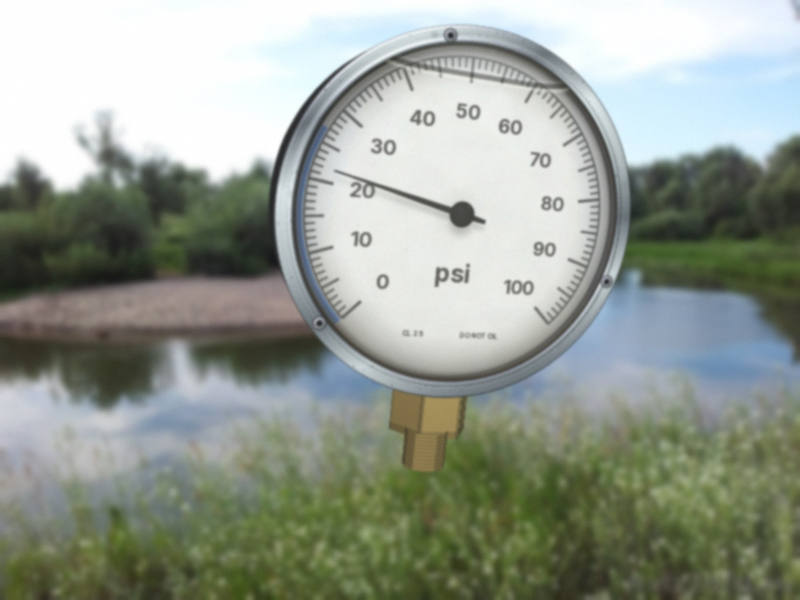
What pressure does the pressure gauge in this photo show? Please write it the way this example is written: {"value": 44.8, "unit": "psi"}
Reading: {"value": 22, "unit": "psi"}
